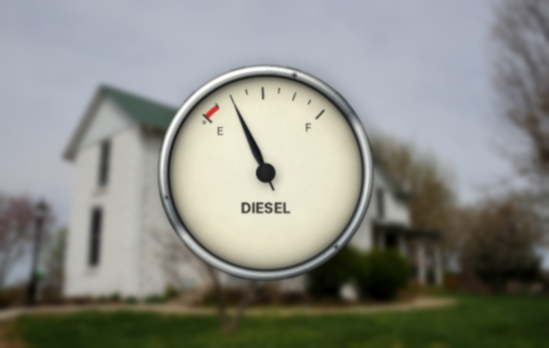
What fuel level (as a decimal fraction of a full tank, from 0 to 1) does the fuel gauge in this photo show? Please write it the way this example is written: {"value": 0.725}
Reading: {"value": 0.25}
